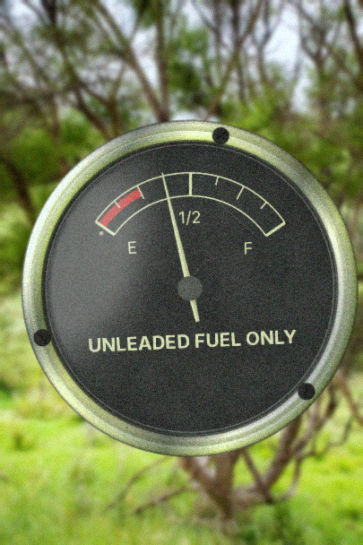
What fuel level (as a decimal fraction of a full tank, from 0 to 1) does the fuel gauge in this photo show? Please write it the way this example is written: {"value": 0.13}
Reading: {"value": 0.375}
